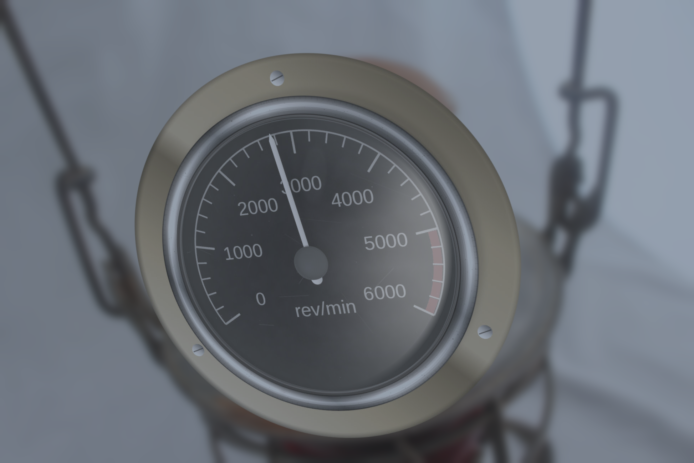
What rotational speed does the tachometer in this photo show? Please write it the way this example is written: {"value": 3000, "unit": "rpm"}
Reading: {"value": 2800, "unit": "rpm"}
